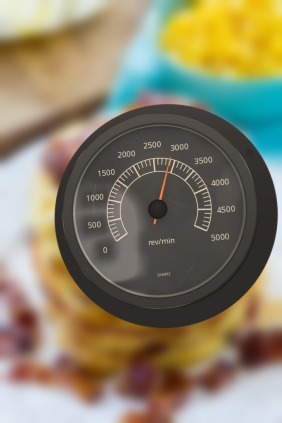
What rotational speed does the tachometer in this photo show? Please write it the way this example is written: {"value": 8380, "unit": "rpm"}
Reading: {"value": 2900, "unit": "rpm"}
